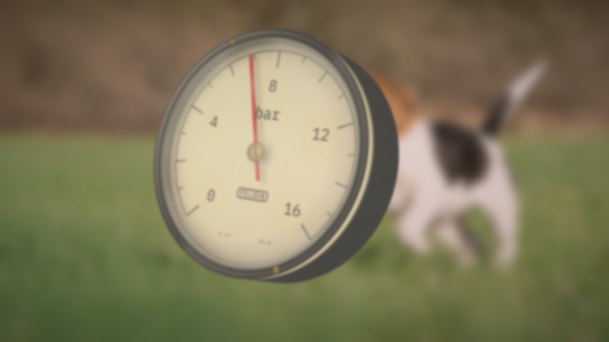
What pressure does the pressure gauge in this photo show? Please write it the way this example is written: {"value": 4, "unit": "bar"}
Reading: {"value": 7, "unit": "bar"}
